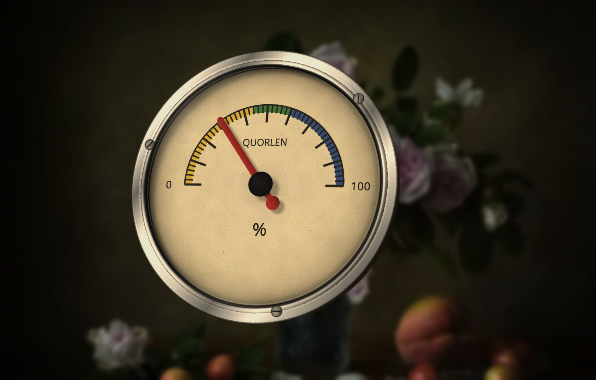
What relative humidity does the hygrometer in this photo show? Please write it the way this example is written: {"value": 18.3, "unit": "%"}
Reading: {"value": 30, "unit": "%"}
